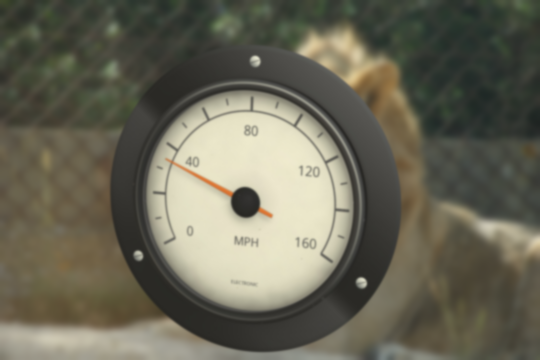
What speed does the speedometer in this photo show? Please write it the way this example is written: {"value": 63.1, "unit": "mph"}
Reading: {"value": 35, "unit": "mph"}
